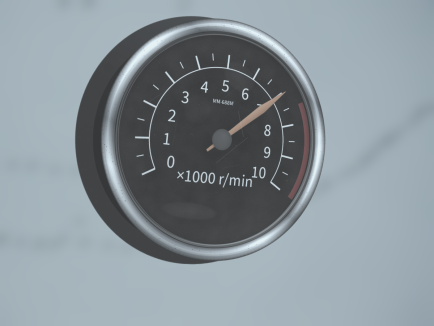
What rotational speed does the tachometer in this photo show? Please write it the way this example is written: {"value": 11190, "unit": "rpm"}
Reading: {"value": 7000, "unit": "rpm"}
